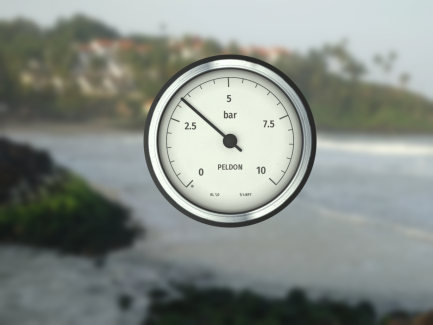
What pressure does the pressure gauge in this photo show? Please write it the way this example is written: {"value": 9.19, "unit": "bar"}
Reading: {"value": 3.25, "unit": "bar"}
